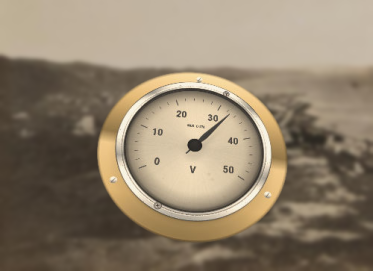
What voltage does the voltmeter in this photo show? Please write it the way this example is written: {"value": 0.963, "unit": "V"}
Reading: {"value": 33, "unit": "V"}
